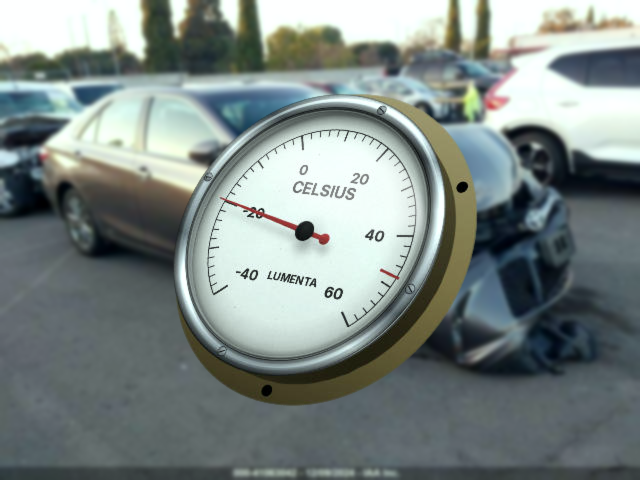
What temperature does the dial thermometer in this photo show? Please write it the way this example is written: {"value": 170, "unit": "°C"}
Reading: {"value": -20, "unit": "°C"}
